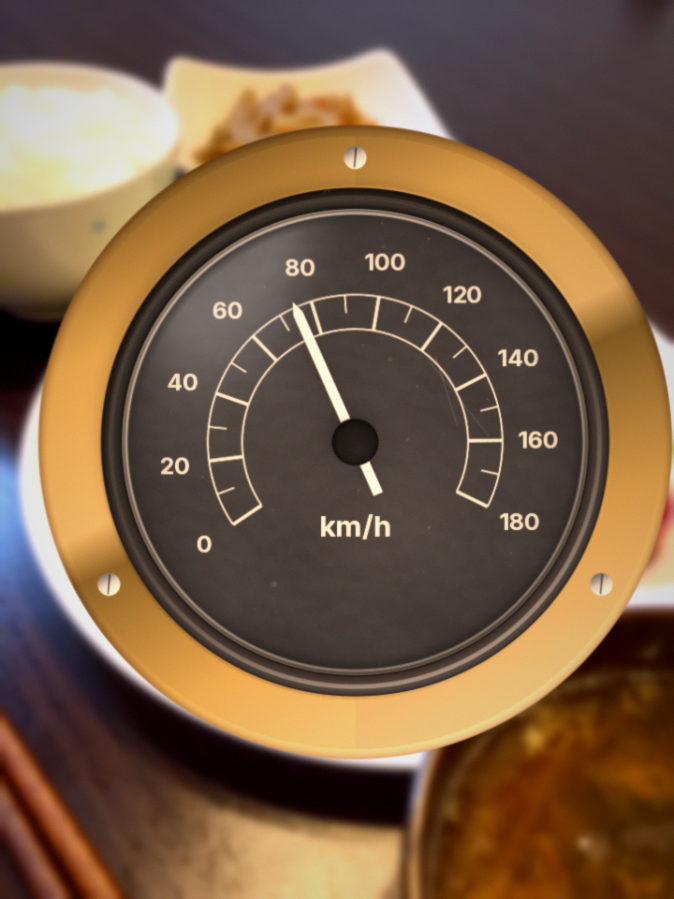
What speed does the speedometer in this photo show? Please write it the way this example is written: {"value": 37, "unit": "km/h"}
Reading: {"value": 75, "unit": "km/h"}
